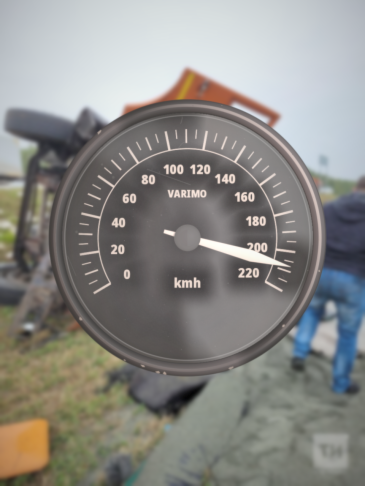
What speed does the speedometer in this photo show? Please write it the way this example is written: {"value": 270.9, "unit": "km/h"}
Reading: {"value": 207.5, "unit": "km/h"}
